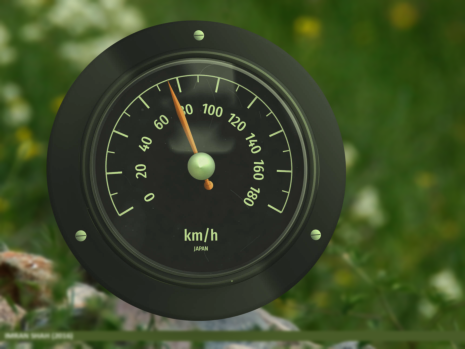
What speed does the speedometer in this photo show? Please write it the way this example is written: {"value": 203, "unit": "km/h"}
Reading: {"value": 75, "unit": "km/h"}
